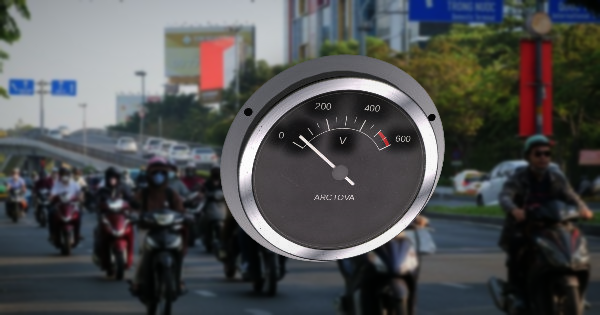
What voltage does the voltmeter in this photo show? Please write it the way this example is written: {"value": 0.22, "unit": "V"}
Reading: {"value": 50, "unit": "V"}
